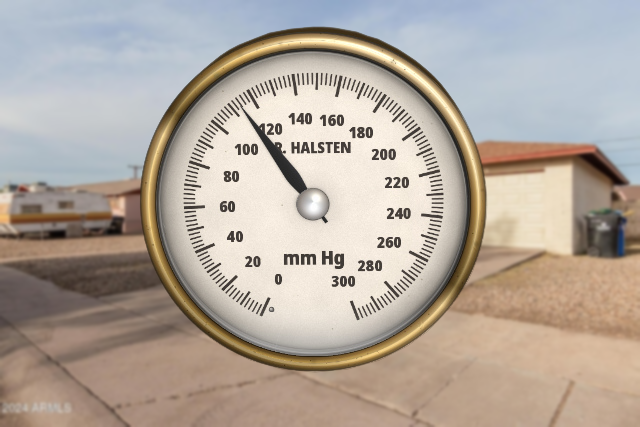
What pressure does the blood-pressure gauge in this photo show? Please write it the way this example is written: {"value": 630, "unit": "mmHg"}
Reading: {"value": 114, "unit": "mmHg"}
